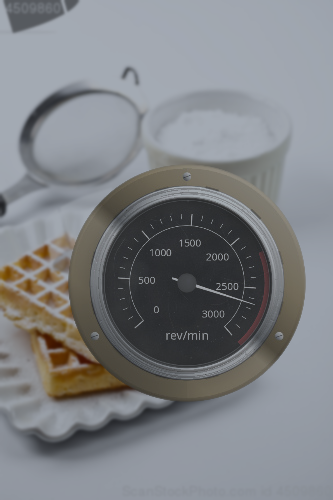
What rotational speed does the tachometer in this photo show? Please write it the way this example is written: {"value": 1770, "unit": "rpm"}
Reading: {"value": 2650, "unit": "rpm"}
